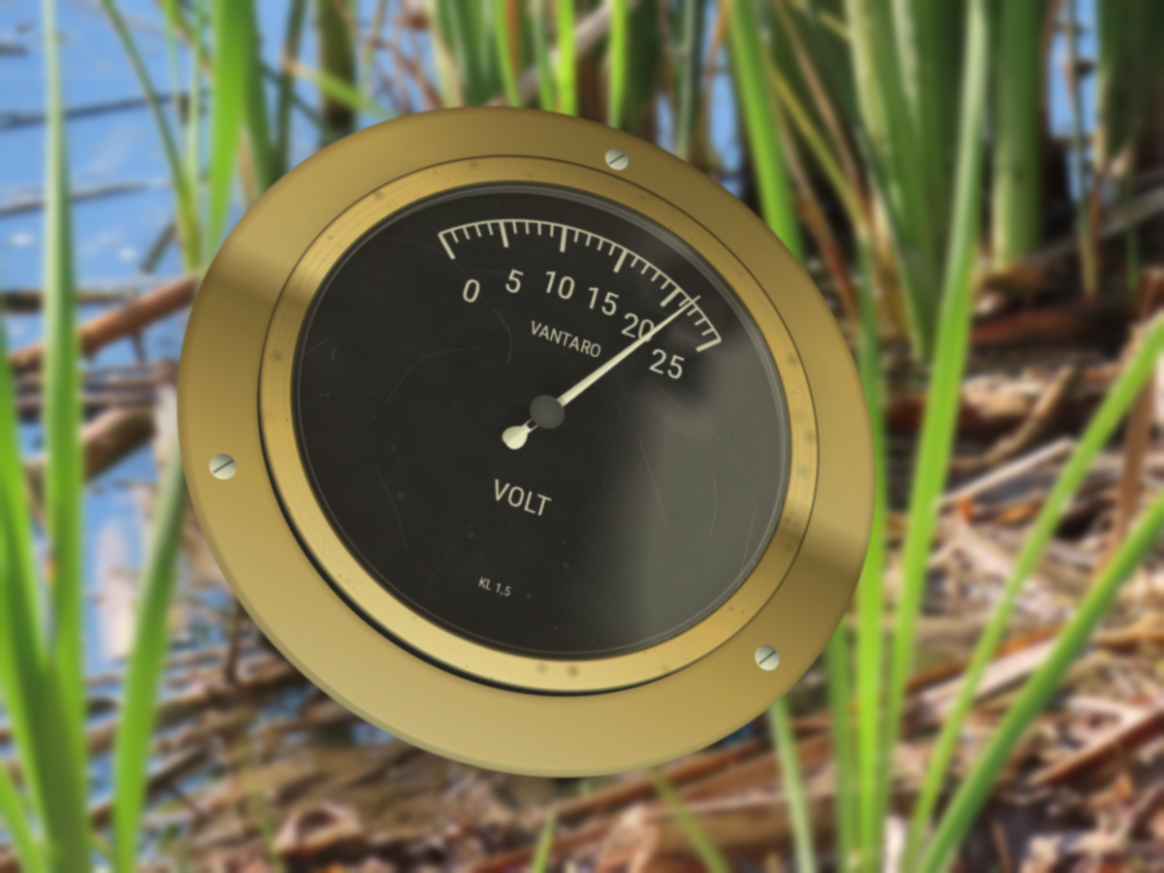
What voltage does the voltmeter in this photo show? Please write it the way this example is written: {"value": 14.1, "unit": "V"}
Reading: {"value": 21.5, "unit": "V"}
